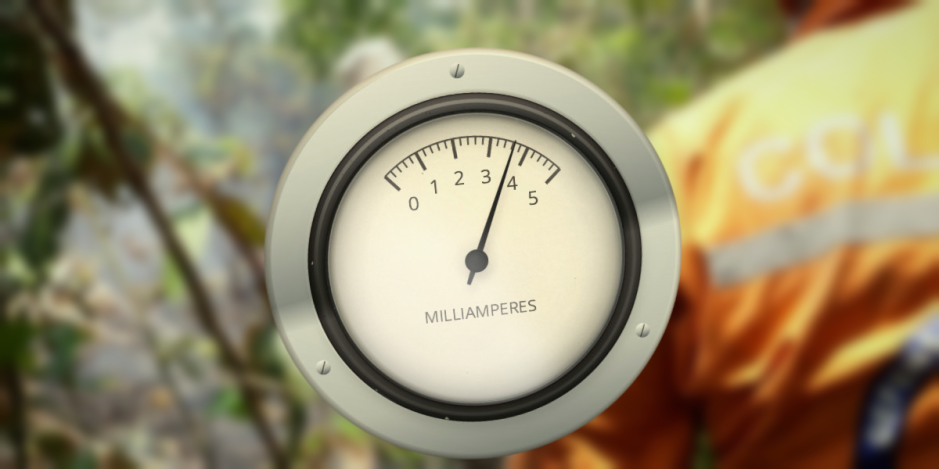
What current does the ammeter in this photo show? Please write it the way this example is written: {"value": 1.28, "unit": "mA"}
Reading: {"value": 3.6, "unit": "mA"}
